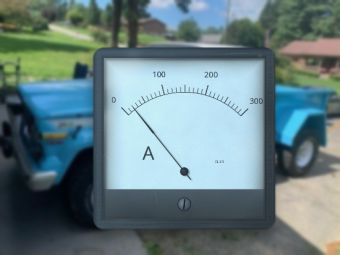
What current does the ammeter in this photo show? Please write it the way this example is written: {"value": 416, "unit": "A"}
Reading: {"value": 20, "unit": "A"}
